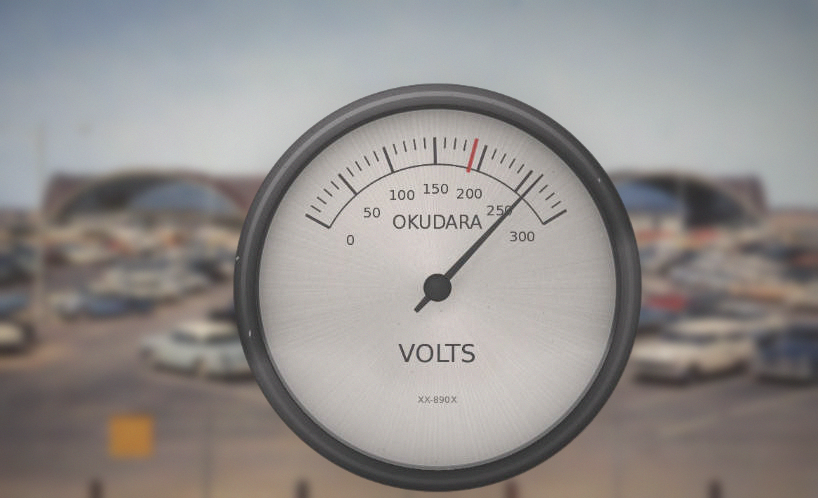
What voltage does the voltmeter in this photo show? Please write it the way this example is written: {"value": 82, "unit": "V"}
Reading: {"value": 260, "unit": "V"}
